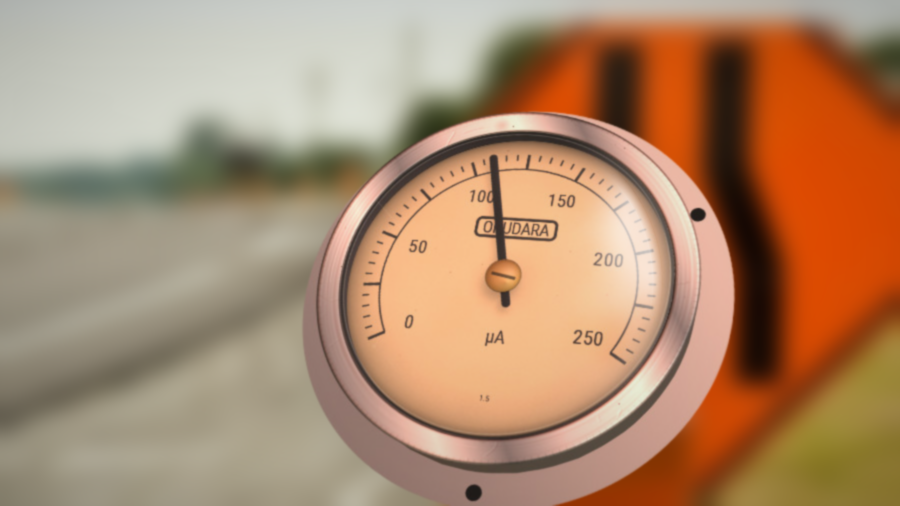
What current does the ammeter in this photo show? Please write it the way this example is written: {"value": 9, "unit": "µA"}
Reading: {"value": 110, "unit": "µA"}
